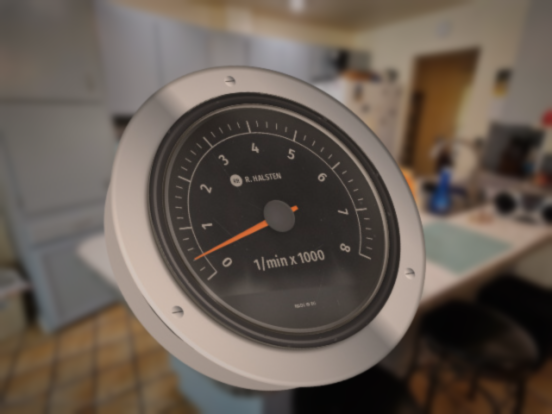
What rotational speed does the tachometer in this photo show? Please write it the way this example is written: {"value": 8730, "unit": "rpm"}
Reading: {"value": 400, "unit": "rpm"}
